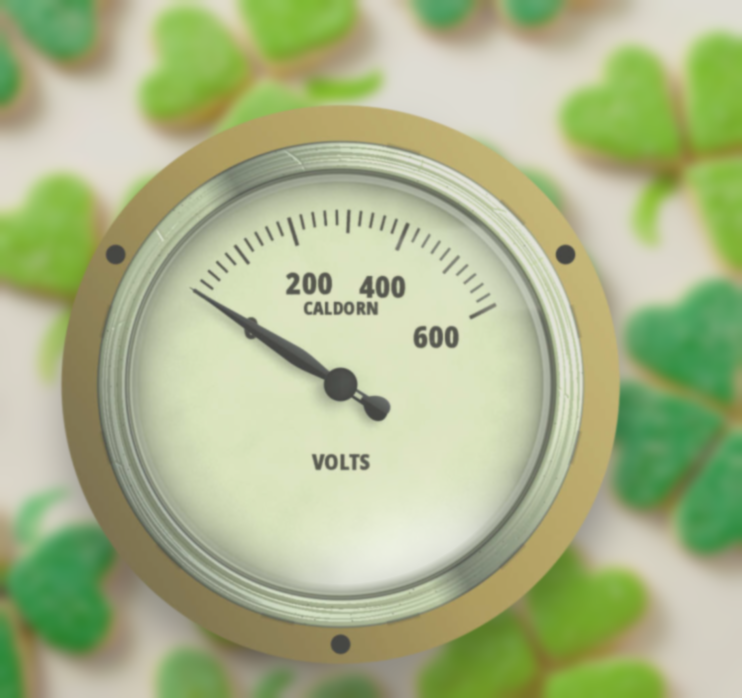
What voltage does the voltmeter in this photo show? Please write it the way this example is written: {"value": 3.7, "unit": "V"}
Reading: {"value": 0, "unit": "V"}
